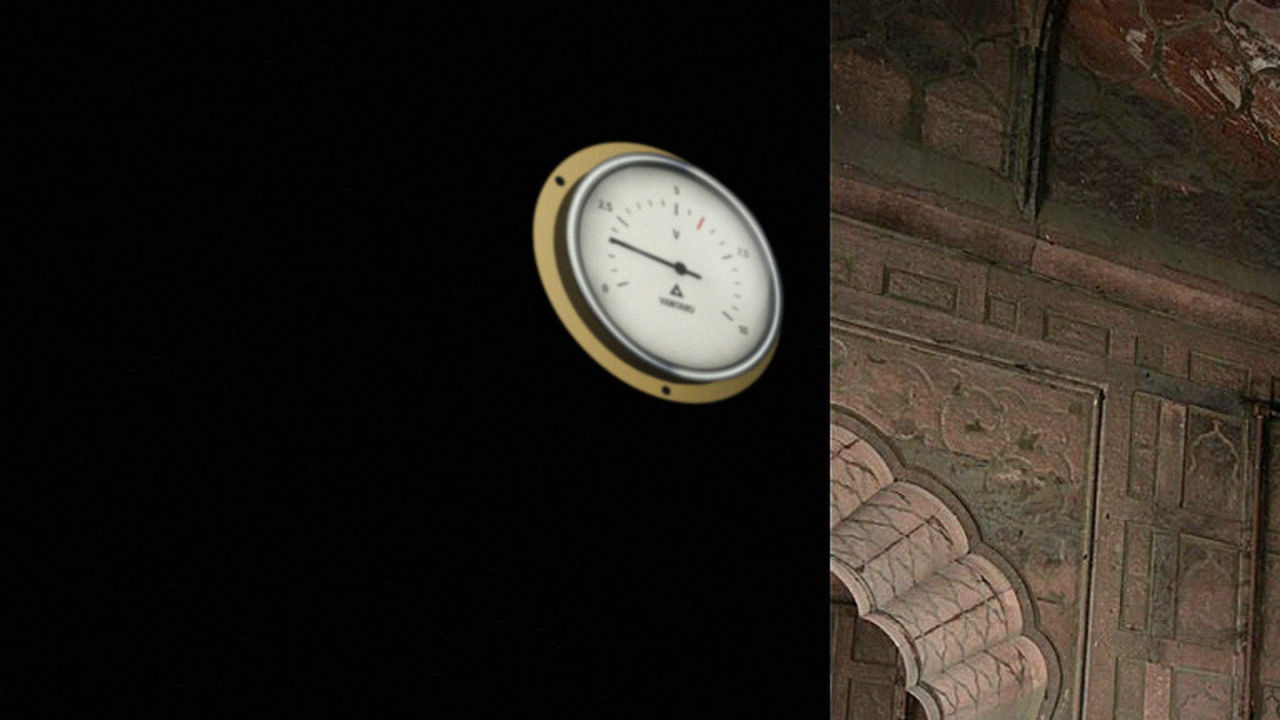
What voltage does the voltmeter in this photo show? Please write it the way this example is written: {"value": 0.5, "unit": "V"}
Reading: {"value": 1.5, "unit": "V"}
